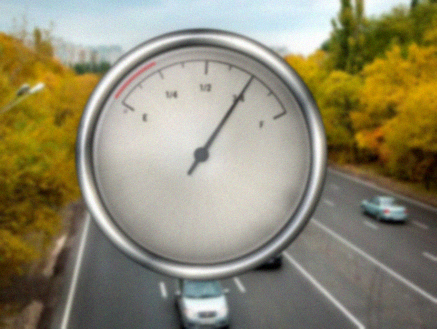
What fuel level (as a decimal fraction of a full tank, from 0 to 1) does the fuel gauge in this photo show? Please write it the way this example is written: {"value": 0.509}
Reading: {"value": 0.75}
